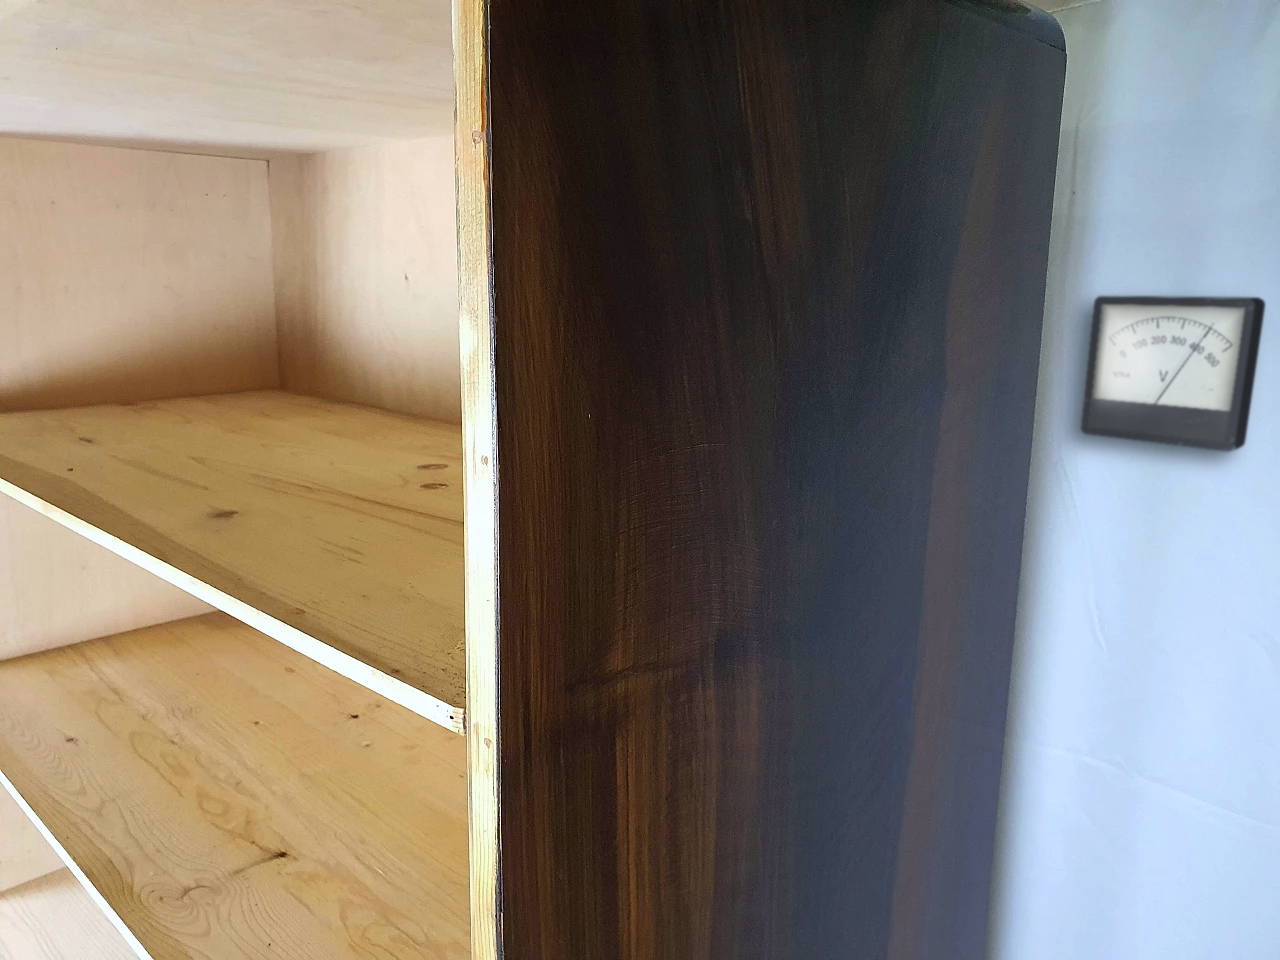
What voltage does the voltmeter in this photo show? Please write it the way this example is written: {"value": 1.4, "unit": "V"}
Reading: {"value": 400, "unit": "V"}
